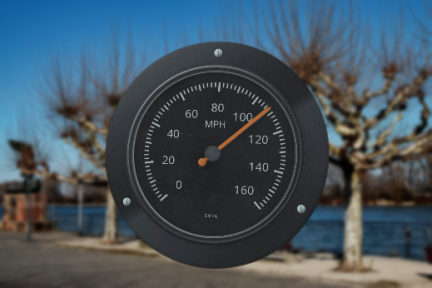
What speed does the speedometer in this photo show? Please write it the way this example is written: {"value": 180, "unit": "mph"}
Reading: {"value": 108, "unit": "mph"}
